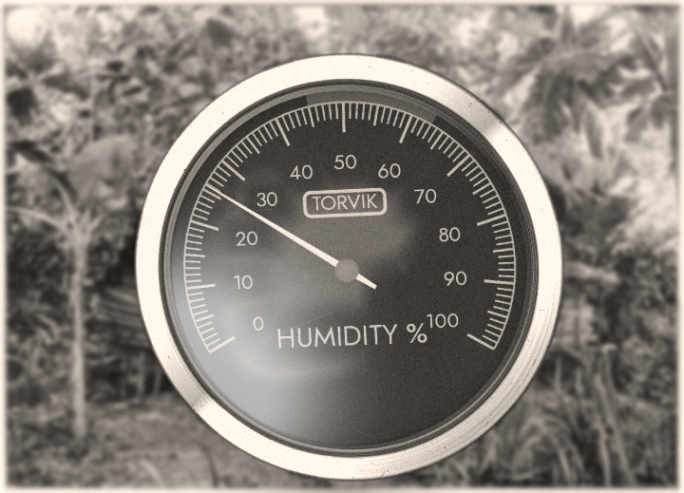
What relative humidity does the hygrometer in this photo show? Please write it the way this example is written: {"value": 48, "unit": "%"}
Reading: {"value": 26, "unit": "%"}
